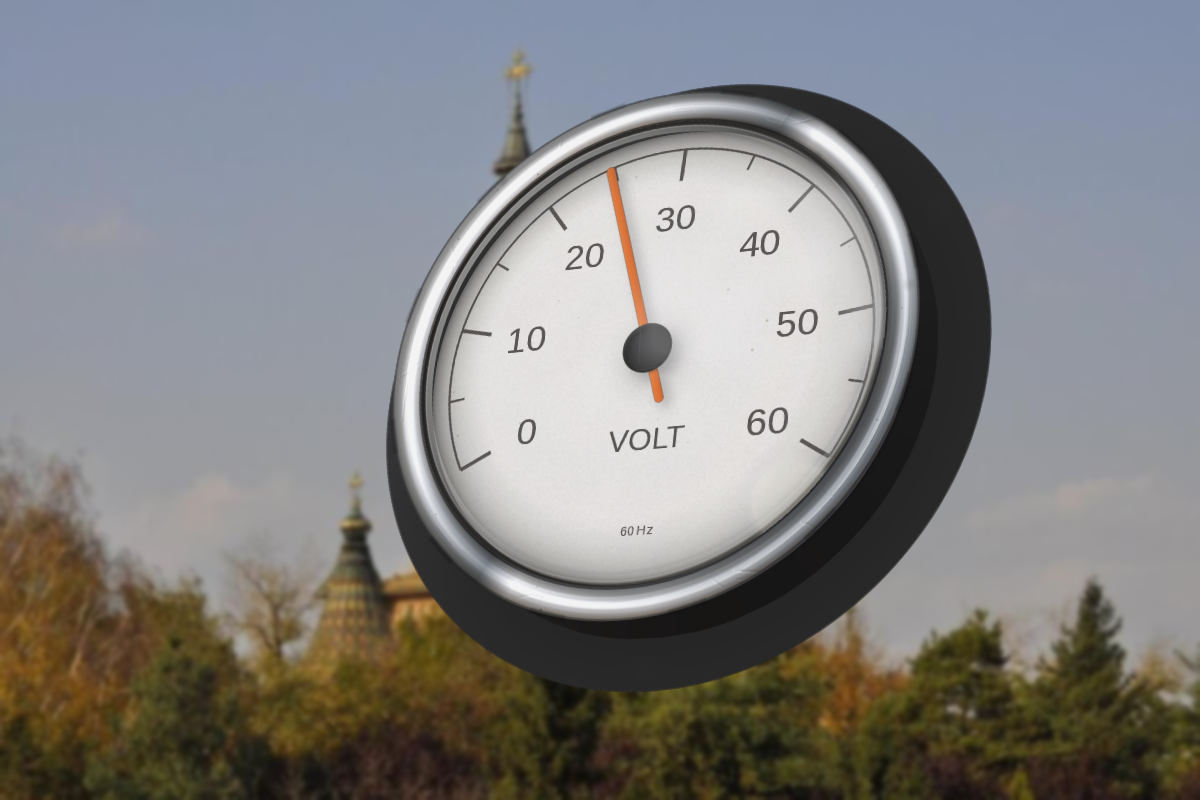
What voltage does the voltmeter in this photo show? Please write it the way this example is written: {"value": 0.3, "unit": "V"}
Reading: {"value": 25, "unit": "V"}
